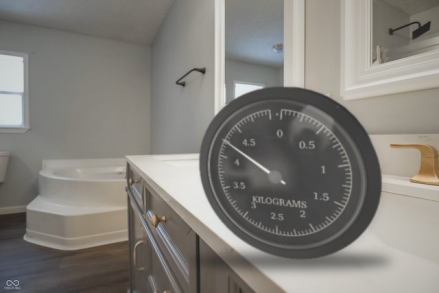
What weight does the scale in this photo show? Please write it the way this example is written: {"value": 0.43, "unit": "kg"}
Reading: {"value": 4.25, "unit": "kg"}
